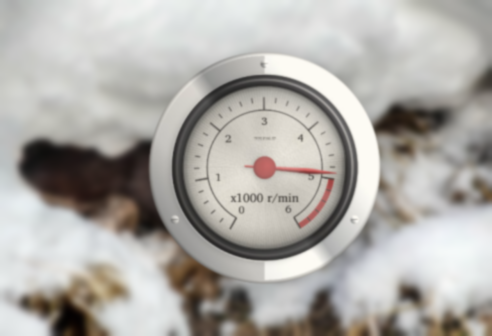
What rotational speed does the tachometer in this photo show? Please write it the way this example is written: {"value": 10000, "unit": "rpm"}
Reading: {"value": 4900, "unit": "rpm"}
